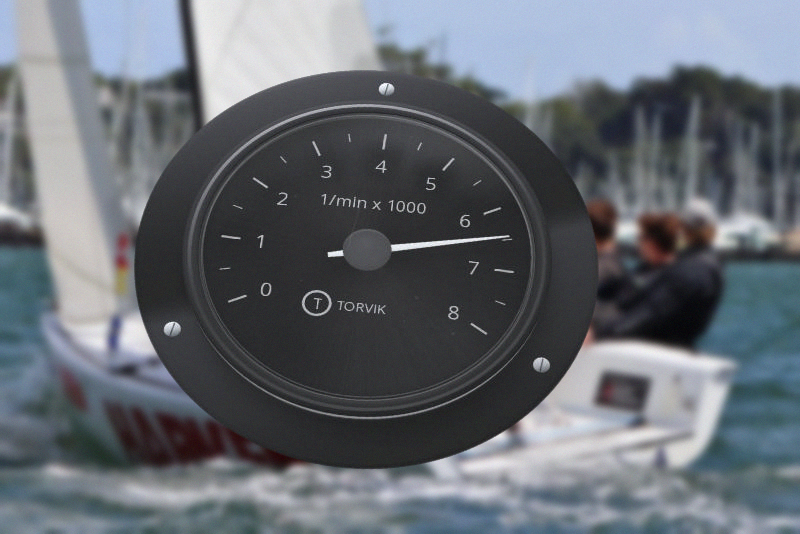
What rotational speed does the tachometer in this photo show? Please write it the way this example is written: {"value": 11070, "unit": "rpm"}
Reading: {"value": 6500, "unit": "rpm"}
